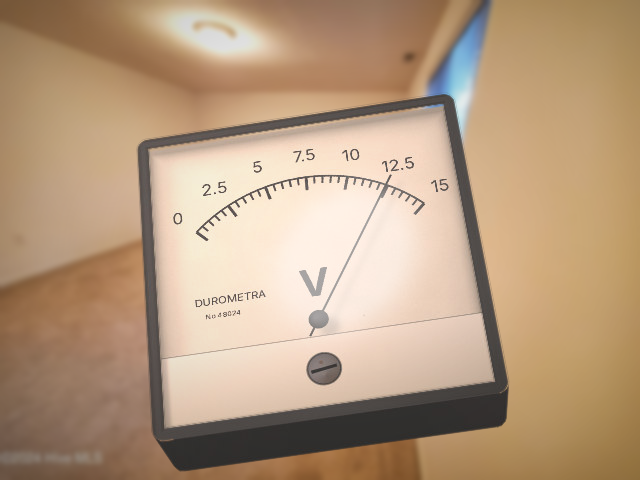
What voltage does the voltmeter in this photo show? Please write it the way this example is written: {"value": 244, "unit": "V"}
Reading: {"value": 12.5, "unit": "V"}
